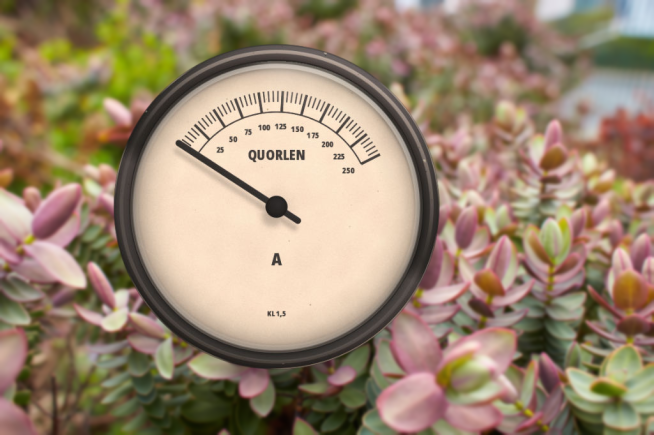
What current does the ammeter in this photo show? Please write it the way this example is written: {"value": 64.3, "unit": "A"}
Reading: {"value": 0, "unit": "A"}
